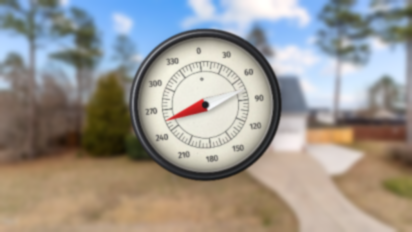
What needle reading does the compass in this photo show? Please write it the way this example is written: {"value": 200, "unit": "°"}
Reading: {"value": 255, "unit": "°"}
